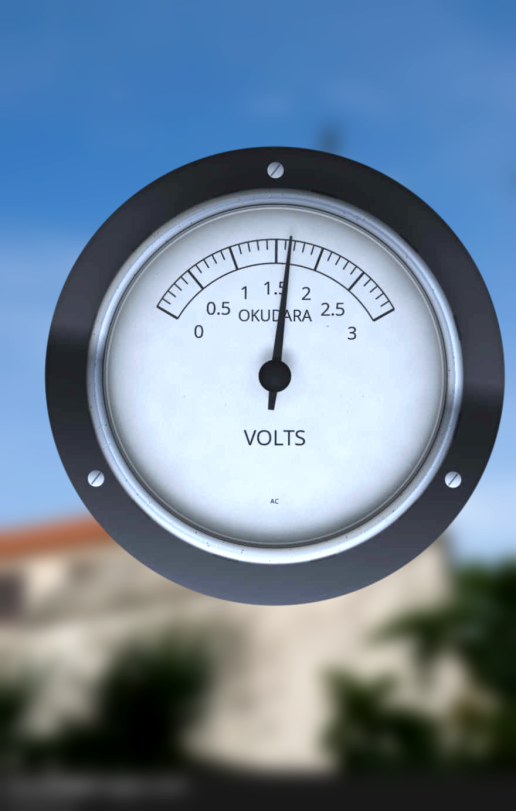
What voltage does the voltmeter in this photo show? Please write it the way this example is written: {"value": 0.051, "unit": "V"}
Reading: {"value": 1.65, "unit": "V"}
